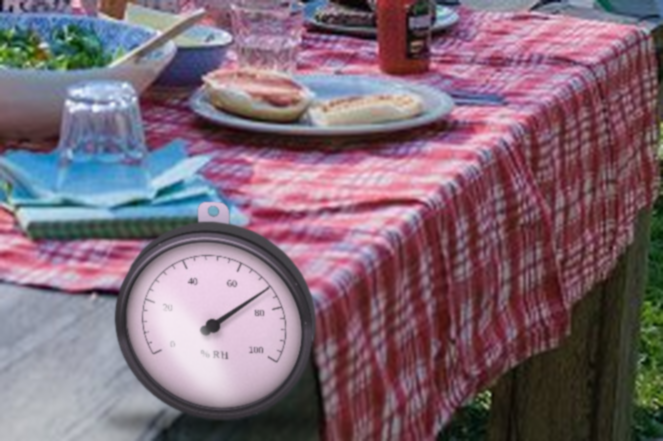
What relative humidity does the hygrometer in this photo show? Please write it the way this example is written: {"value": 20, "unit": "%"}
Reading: {"value": 72, "unit": "%"}
